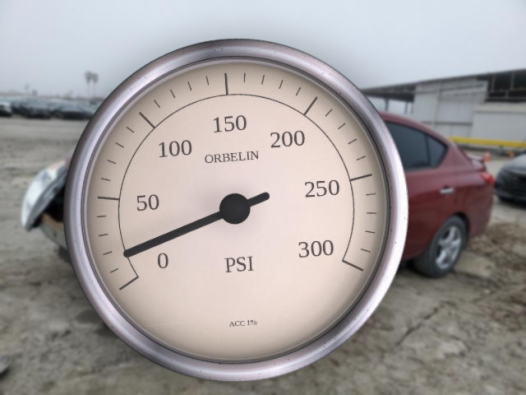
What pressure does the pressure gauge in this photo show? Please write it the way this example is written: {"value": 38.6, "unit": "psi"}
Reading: {"value": 15, "unit": "psi"}
